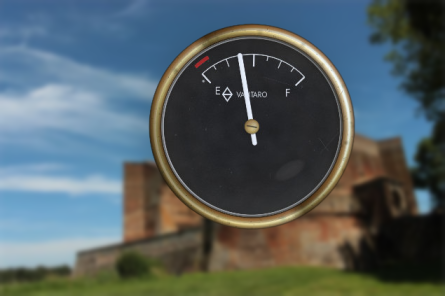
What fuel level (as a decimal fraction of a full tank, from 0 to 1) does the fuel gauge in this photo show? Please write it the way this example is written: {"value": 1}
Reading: {"value": 0.375}
